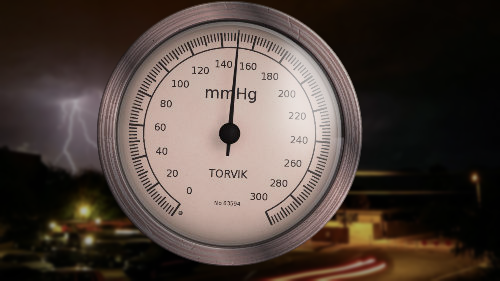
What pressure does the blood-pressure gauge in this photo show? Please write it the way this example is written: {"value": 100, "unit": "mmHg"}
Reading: {"value": 150, "unit": "mmHg"}
